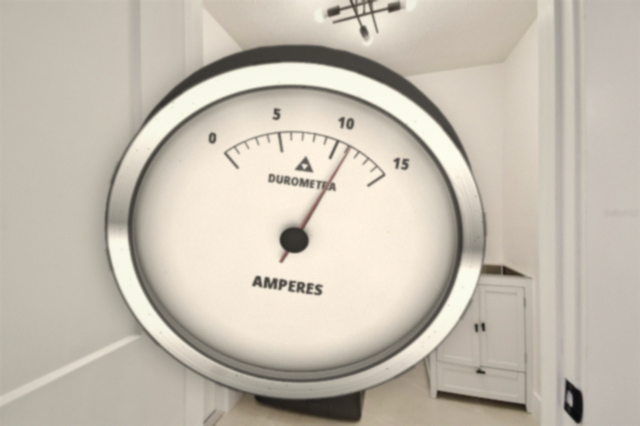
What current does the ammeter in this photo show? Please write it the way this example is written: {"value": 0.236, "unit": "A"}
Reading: {"value": 11, "unit": "A"}
